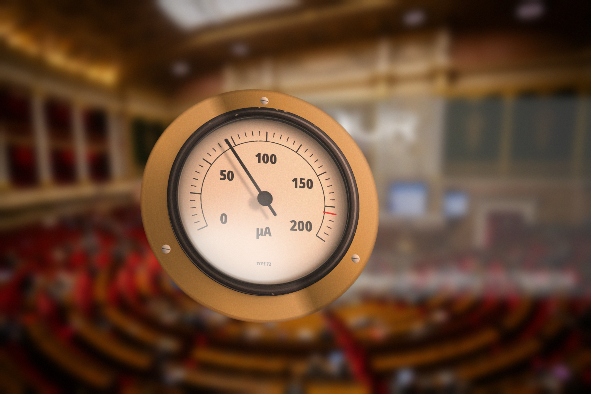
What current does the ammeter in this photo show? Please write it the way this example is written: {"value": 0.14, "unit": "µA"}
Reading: {"value": 70, "unit": "µA"}
